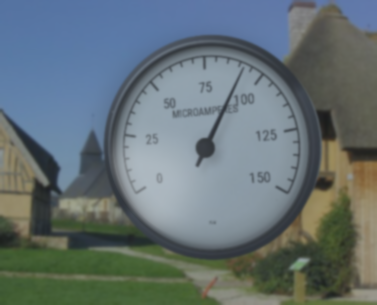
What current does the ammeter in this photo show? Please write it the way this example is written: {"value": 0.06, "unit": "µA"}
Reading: {"value": 92.5, "unit": "µA"}
